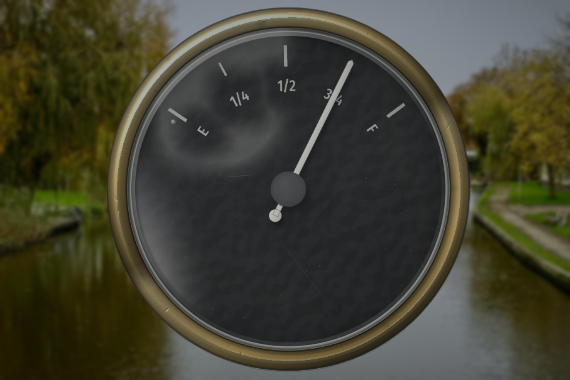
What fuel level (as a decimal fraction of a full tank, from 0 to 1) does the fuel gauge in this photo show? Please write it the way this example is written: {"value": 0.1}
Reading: {"value": 0.75}
